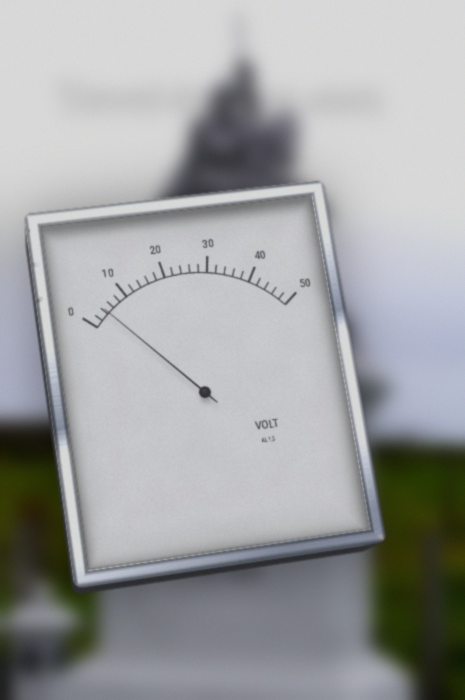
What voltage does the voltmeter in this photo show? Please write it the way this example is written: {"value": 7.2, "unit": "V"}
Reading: {"value": 4, "unit": "V"}
